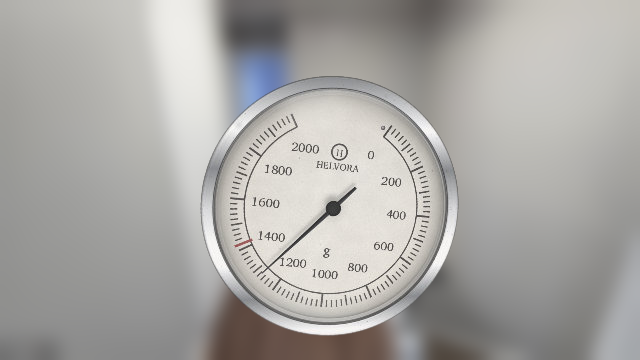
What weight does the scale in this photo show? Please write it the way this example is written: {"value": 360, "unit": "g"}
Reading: {"value": 1280, "unit": "g"}
